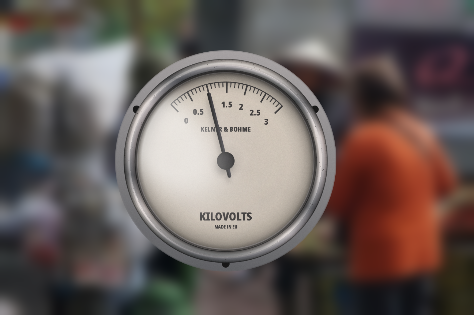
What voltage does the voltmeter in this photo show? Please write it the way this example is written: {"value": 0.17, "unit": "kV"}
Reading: {"value": 1, "unit": "kV"}
